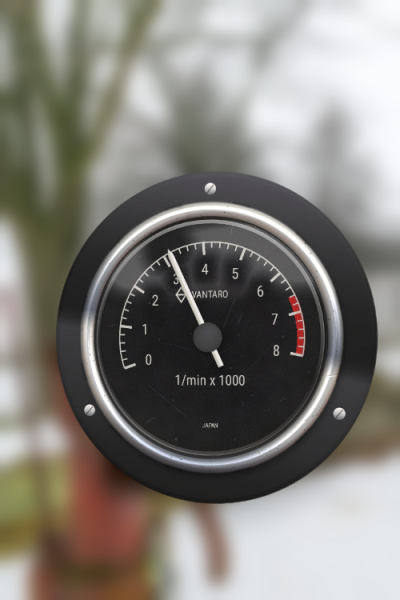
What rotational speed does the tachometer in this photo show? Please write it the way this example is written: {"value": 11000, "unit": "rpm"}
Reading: {"value": 3200, "unit": "rpm"}
